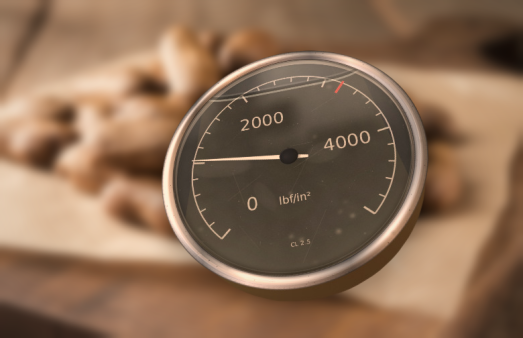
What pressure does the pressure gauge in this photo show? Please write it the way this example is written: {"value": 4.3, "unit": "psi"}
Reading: {"value": 1000, "unit": "psi"}
